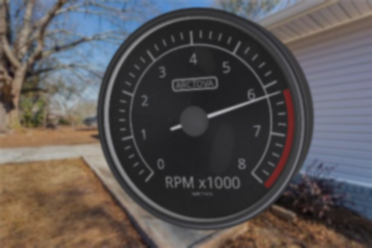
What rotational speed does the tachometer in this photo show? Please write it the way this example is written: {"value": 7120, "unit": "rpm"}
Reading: {"value": 6200, "unit": "rpm"}
